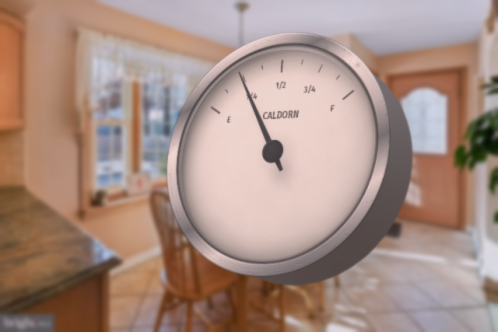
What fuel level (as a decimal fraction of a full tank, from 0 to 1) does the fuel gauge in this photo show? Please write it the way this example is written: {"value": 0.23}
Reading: {"value": 0.25}
